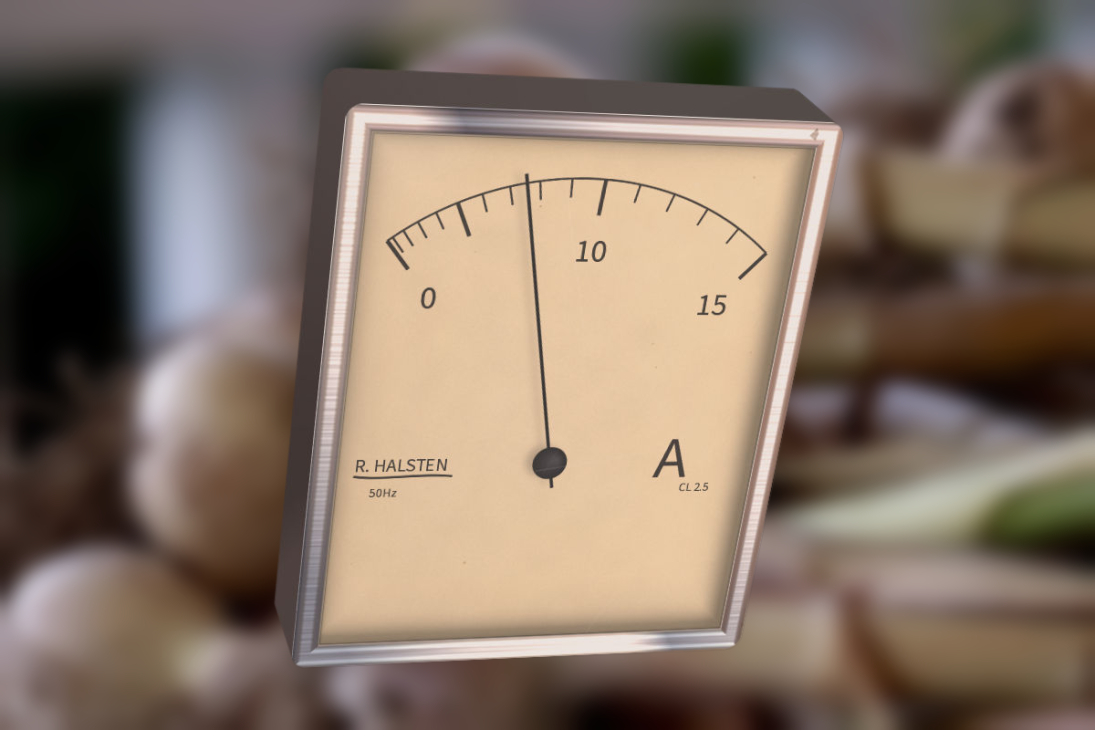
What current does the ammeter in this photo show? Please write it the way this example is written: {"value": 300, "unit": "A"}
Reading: {"value": 7.5, "unit": "A"}
